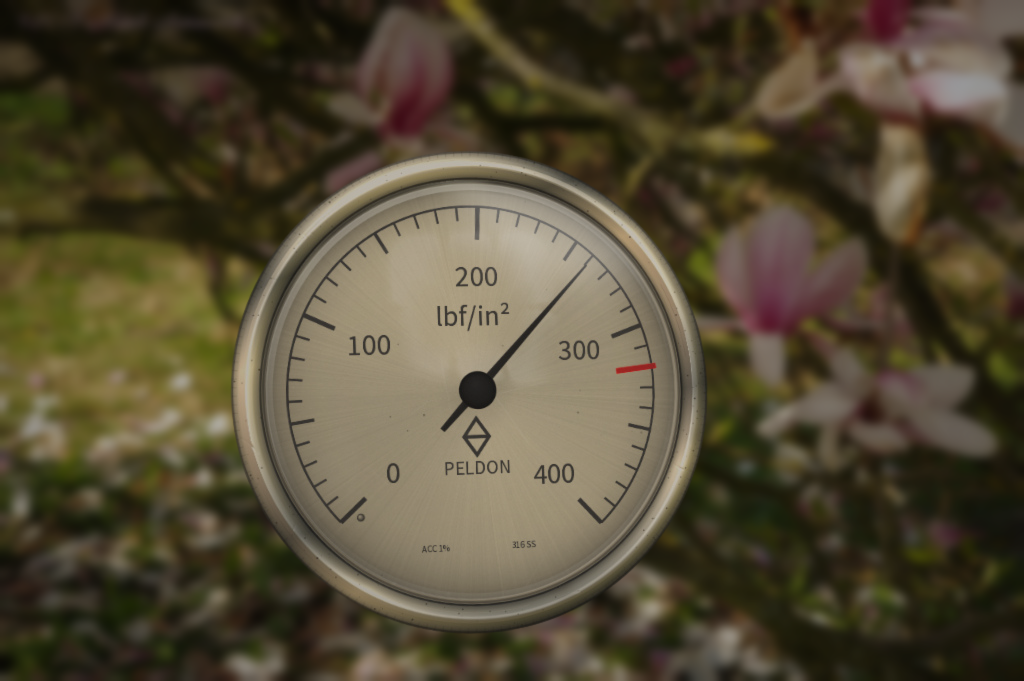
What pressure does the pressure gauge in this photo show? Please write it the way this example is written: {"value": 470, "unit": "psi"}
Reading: {"value": 260, "unit": "psi"}
